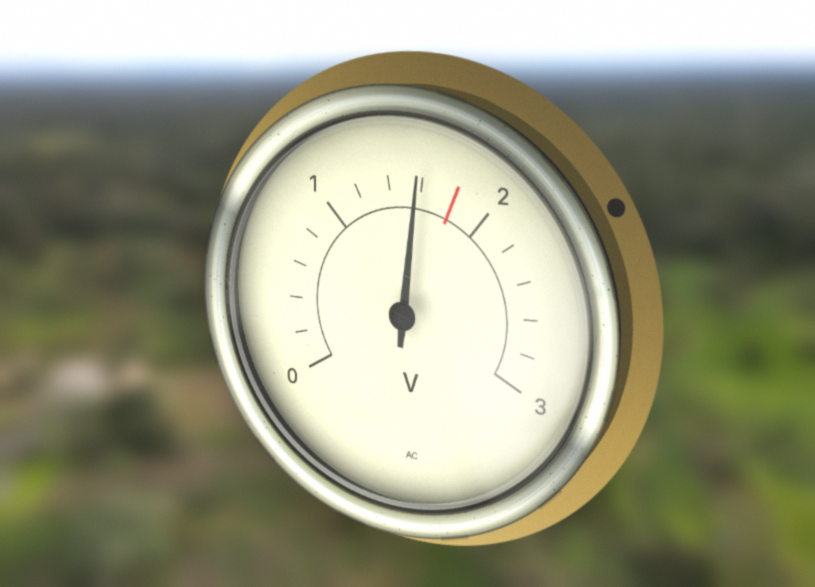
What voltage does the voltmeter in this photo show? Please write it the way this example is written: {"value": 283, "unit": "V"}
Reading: {"value": 1.6, "unit": "V"}
